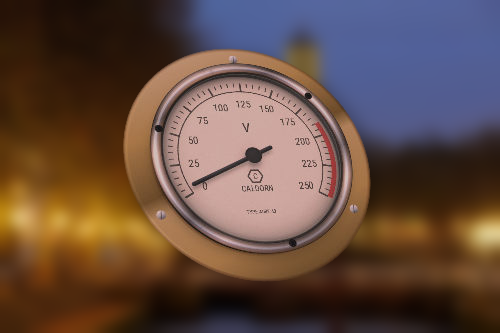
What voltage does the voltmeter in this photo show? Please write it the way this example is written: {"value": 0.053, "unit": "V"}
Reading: {"value": 5, "unit": "V"}
